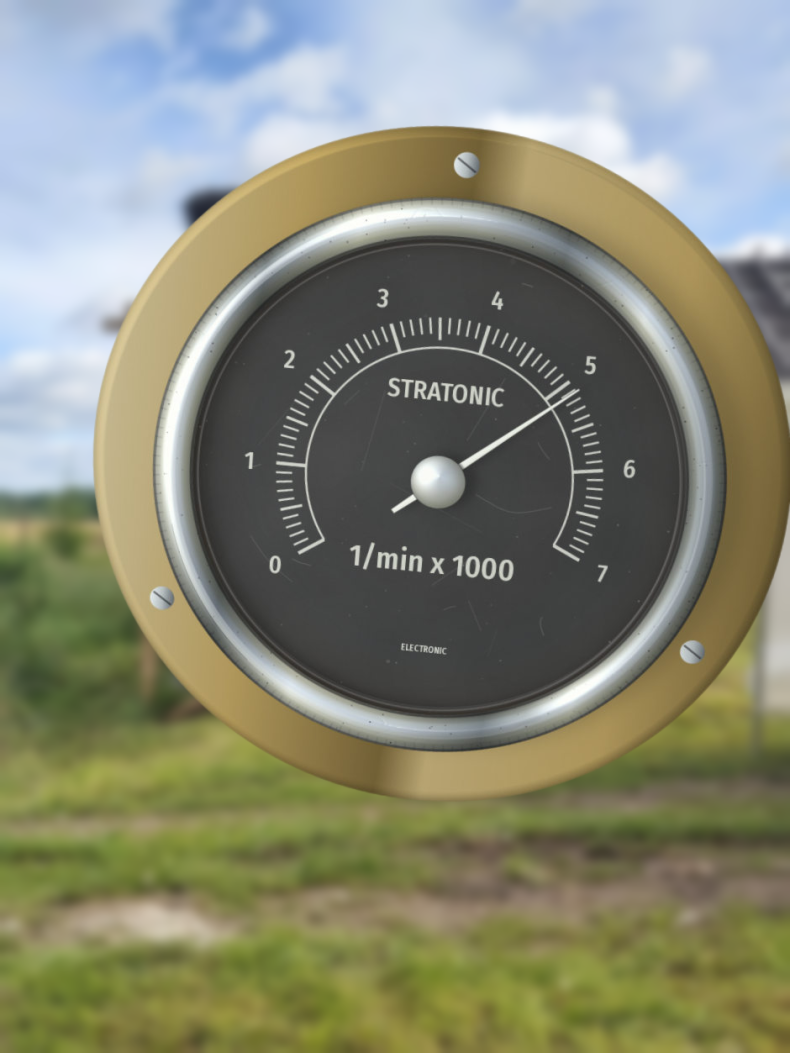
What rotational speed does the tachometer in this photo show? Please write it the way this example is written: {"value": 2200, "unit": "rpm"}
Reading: {"value": 5100, "unit": "rpm"}
